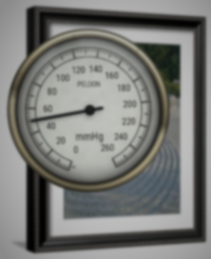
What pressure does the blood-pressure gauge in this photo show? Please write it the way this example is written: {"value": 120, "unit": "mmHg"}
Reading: {"value": 50, "unit": "mmHg"}
